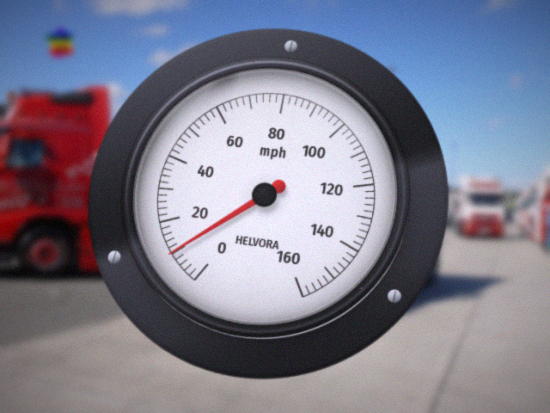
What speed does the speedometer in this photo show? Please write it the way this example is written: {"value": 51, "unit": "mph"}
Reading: {"value": 10, "unit": "mph"}
